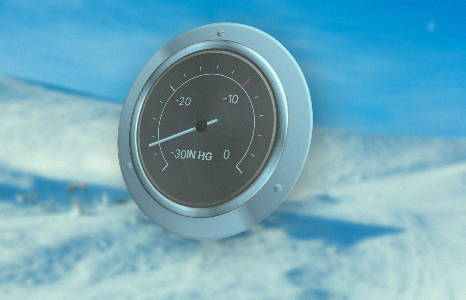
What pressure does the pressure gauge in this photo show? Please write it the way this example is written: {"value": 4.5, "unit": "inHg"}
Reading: {"value": -27, "unit": "inHg"}
